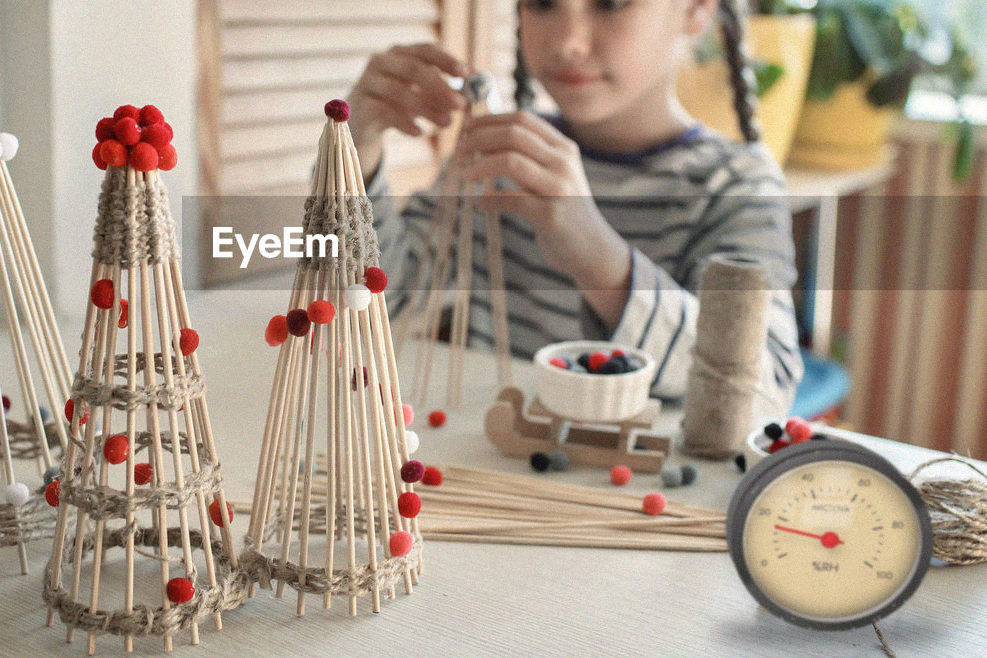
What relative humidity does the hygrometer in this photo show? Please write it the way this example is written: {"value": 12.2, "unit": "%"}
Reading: {"value": 16, "unit": "%"}
